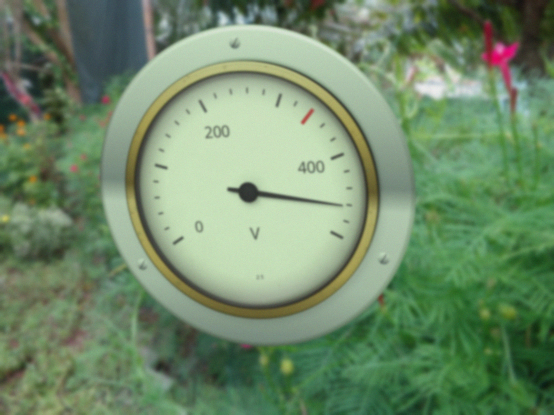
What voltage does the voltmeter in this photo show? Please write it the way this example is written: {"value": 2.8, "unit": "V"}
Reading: {"value": 460, "unit": "V"}
